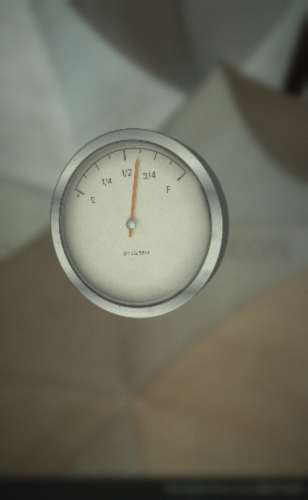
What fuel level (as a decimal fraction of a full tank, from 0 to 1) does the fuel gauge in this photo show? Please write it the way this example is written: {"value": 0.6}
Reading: {"value": 0.625}
